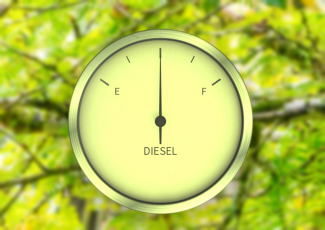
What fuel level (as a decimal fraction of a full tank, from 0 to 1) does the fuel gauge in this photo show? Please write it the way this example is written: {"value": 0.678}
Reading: {"value": 0.5}
